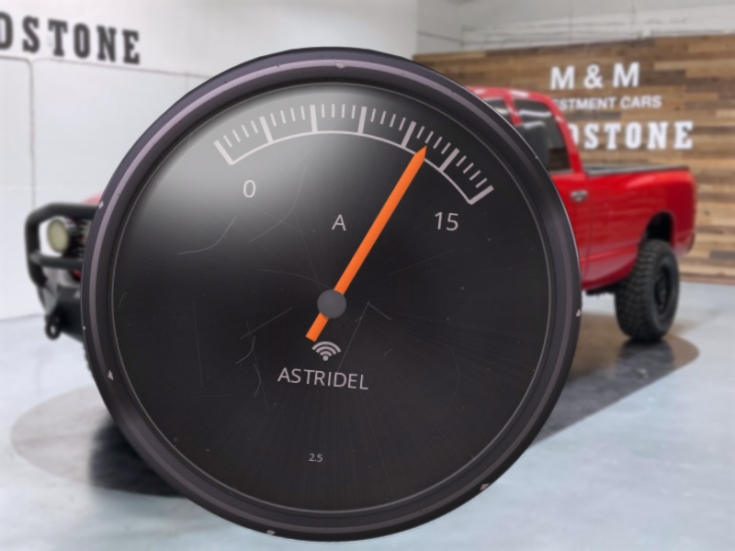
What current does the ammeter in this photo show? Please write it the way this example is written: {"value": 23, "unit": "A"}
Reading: {"value": 11, "unit": "A"}
